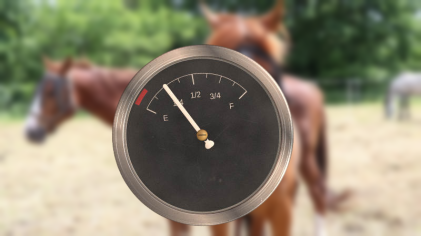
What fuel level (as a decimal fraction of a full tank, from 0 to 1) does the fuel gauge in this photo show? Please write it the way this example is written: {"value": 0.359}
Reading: {"value": 0.25}
